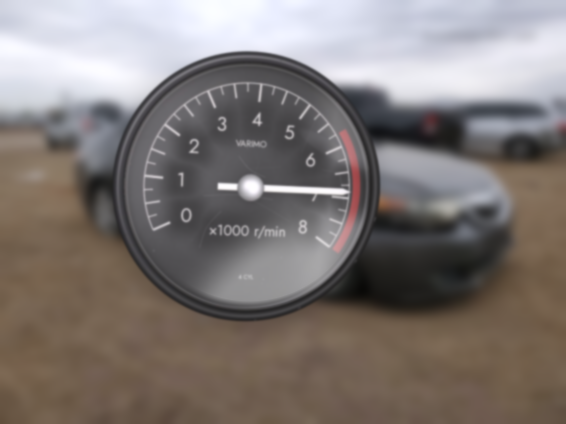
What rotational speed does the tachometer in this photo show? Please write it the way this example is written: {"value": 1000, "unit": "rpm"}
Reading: {"value": 6875, "unit": "rpm"}
